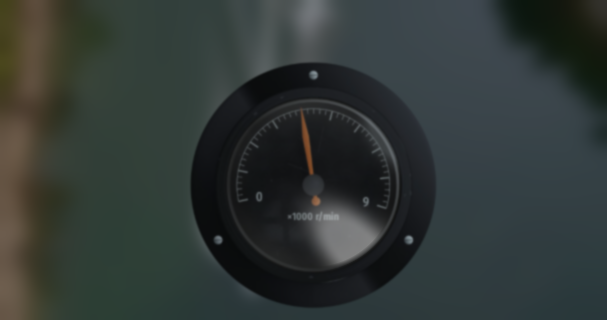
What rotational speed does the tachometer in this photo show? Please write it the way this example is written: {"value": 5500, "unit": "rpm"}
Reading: {"value": 4000, "unit": "rpm"}
